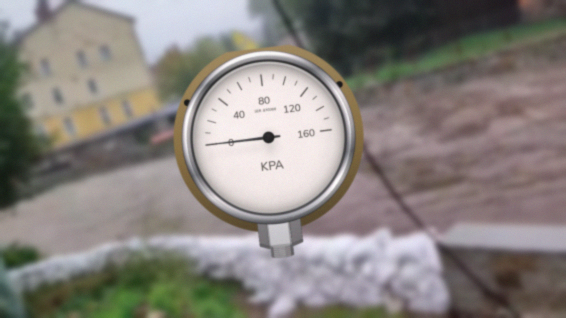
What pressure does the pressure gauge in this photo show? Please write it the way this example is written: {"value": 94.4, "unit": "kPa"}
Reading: {"value": 0, "unit": "kPa"}
